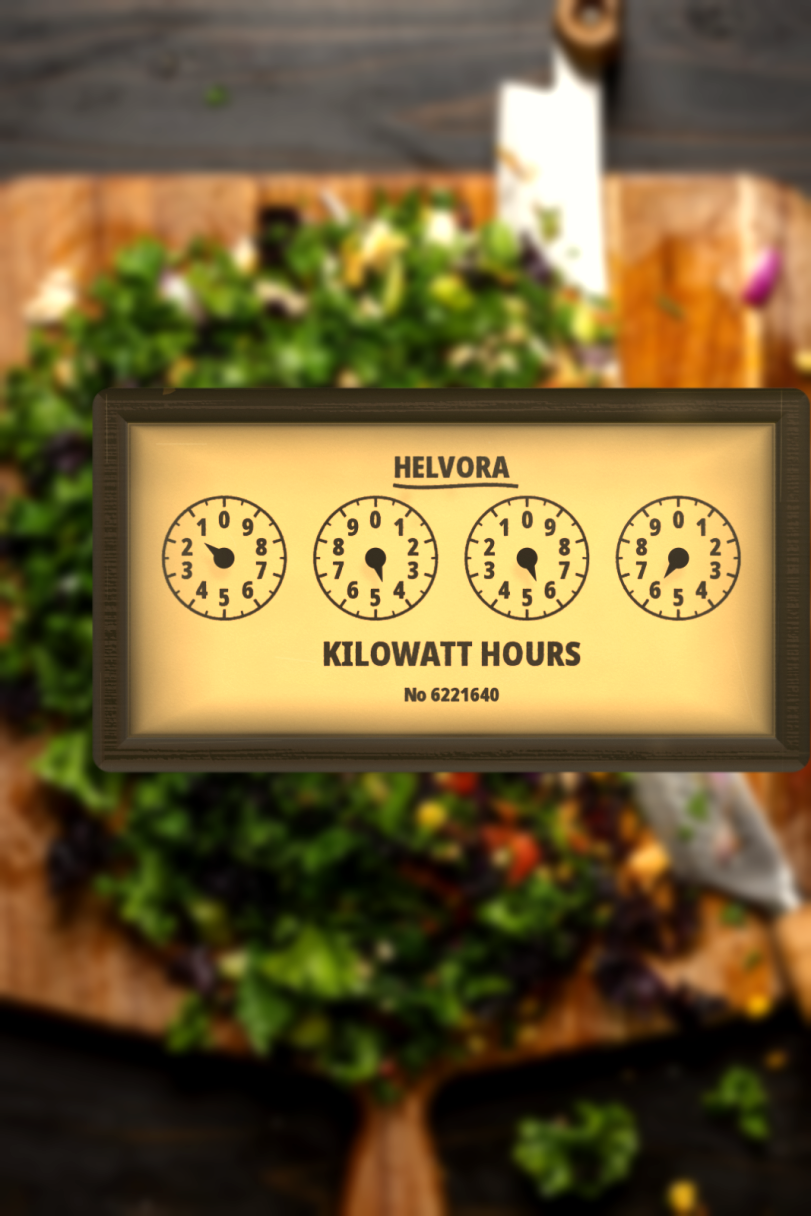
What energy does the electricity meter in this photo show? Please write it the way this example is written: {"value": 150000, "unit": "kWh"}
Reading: {"value": 1456, "unit": "kWh"}
